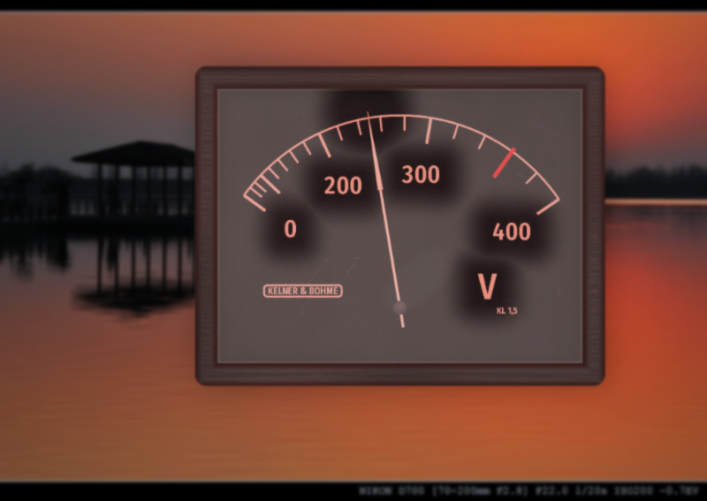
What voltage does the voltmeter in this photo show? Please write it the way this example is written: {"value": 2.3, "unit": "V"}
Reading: {"value": 250, "unit": "V"}
